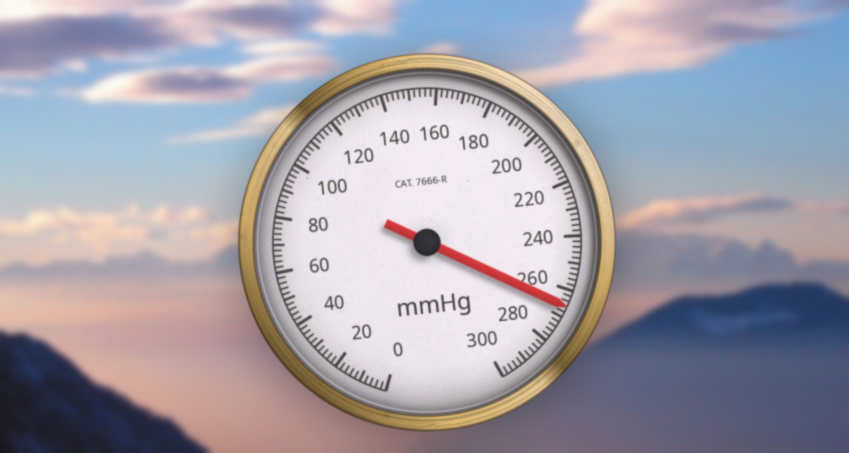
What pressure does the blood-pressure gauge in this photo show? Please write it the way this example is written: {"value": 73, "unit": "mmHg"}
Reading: {"value": 266, "unit": "mmHg"}
